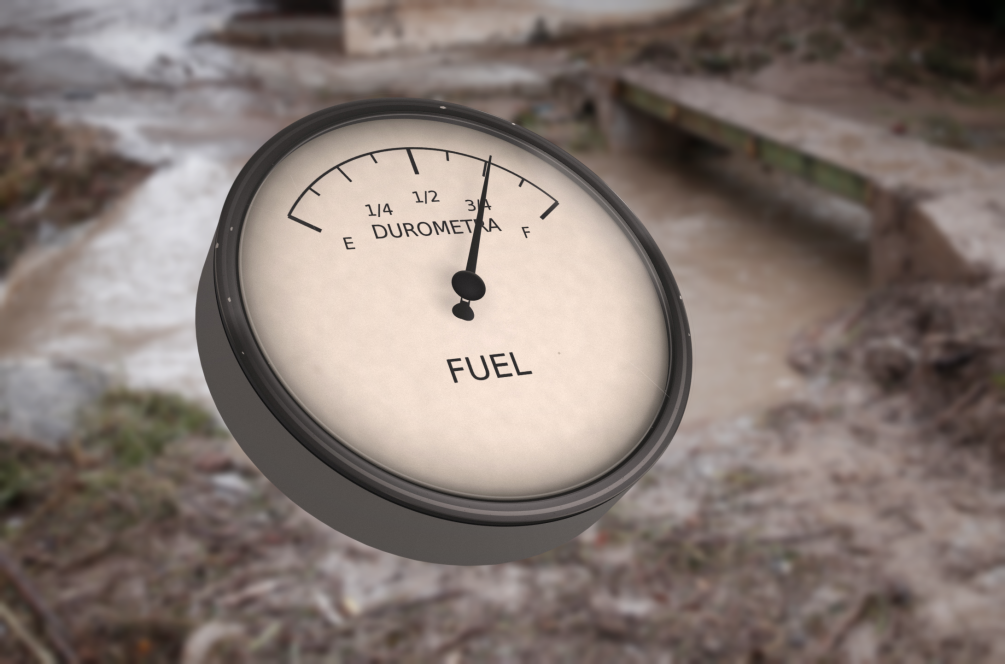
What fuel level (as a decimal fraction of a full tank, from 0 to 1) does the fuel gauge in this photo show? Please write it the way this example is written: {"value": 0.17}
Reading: {"value": 0.75}
